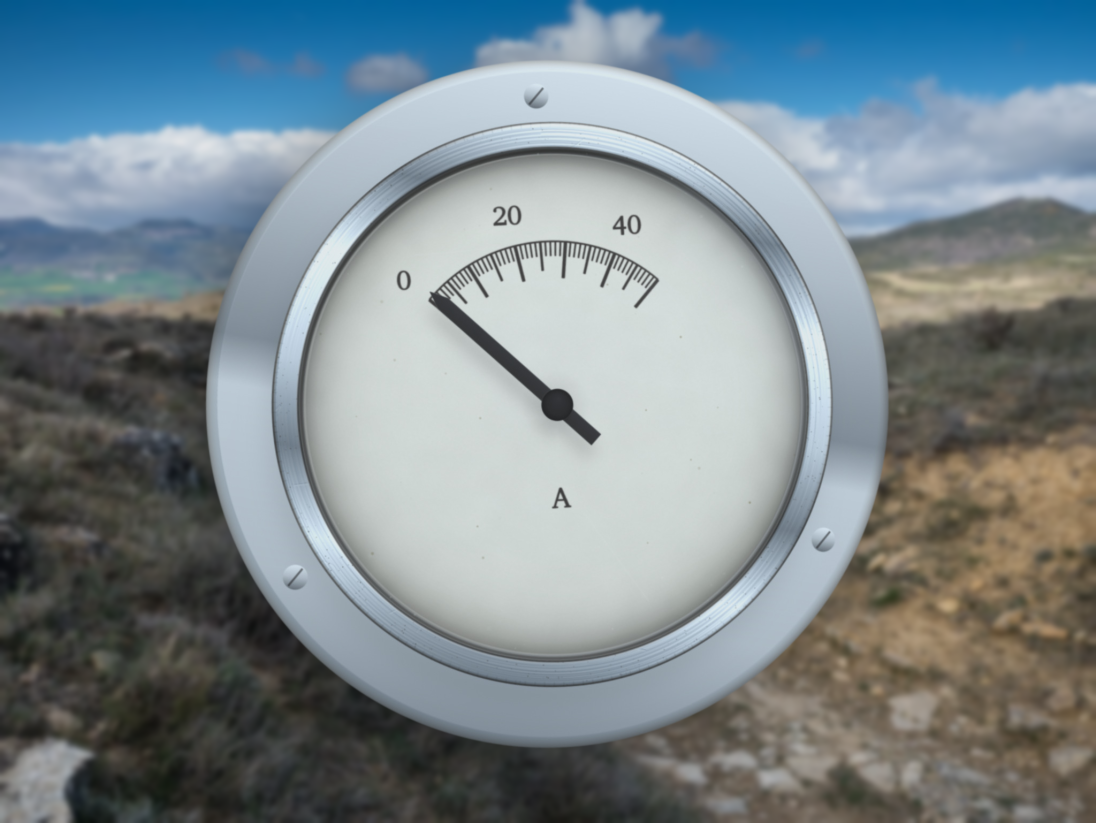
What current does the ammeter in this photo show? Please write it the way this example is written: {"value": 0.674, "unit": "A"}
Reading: {"value": 1, "unit": "A"}
